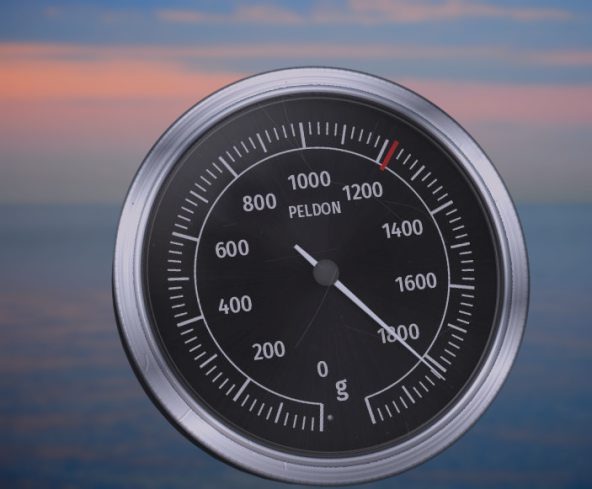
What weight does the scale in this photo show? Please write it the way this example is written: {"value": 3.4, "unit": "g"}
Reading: {"value": 1820, "unit": "g"}
